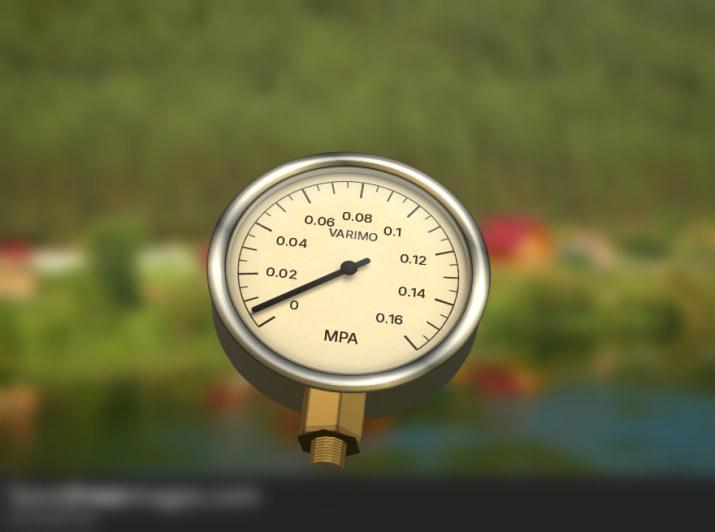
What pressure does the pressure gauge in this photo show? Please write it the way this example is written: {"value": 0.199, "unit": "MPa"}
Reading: {"value": 0.005, "unit": "MPa"}
